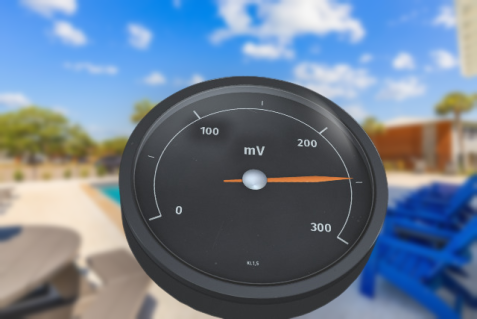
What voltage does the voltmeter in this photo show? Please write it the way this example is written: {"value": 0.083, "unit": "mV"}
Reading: {"value": 250, "unit": "mV"}
